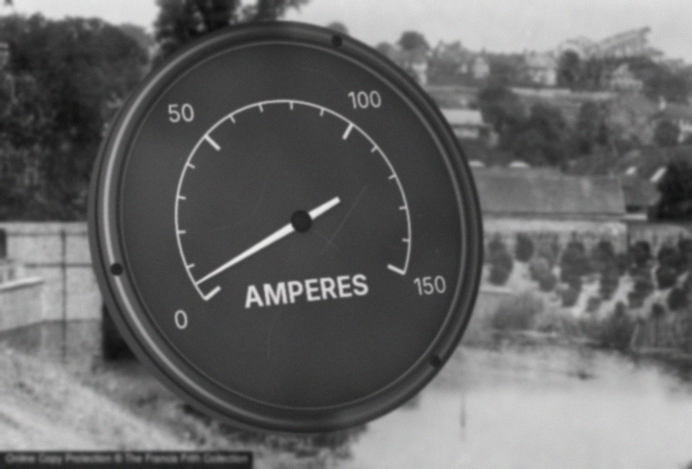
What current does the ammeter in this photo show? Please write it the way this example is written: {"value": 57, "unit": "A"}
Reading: {"value": 5, "unit": "A"}
